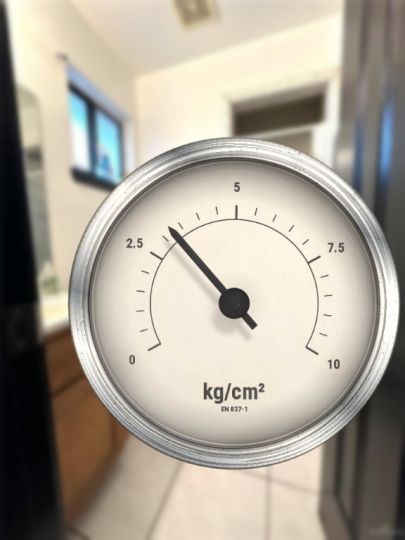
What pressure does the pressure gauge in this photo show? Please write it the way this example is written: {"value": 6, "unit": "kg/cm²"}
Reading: {"value": 3.25, "unit": "kg/cm²"}
